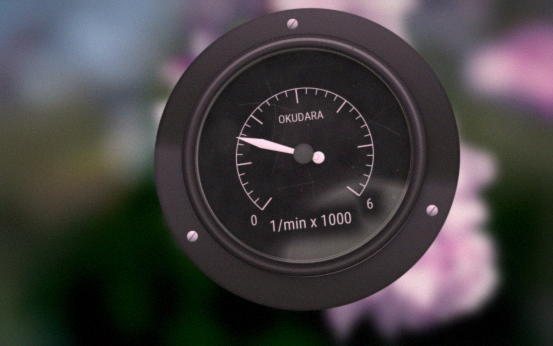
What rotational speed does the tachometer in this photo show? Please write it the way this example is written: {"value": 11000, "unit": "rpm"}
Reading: {"value": 1500, "unit": "rpm"}
